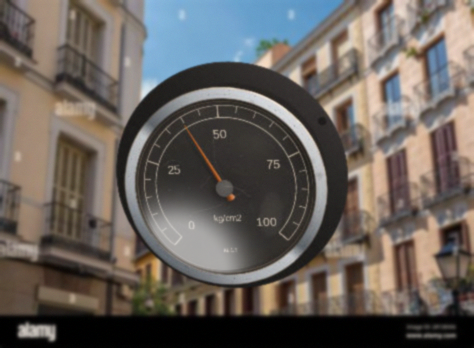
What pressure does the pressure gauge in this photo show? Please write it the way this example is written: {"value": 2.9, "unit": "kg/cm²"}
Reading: {"value": 40, "unit": "kg/cm²"}
